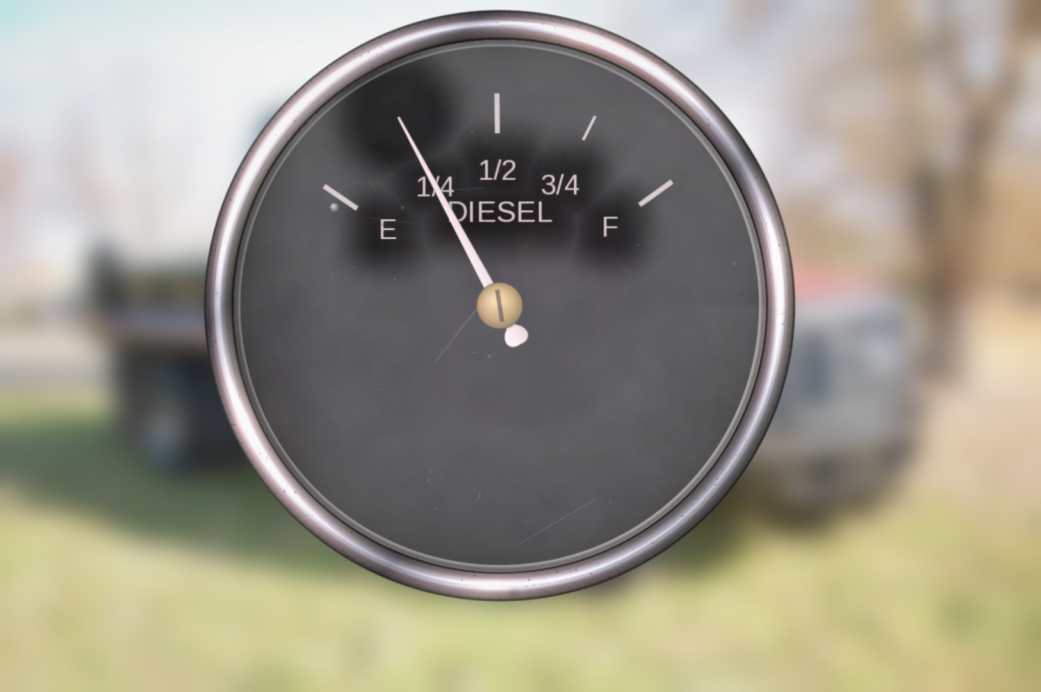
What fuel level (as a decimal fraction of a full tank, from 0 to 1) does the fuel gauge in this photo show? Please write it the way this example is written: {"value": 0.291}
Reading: {"value": 0.25}
